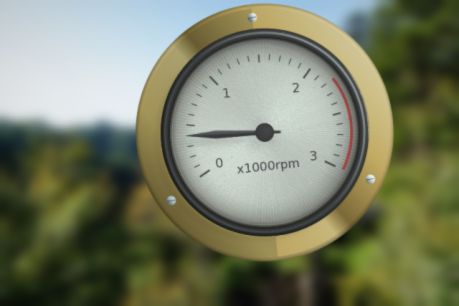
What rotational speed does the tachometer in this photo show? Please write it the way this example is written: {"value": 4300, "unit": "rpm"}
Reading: {"value": 400, "unit": "rpm"}
